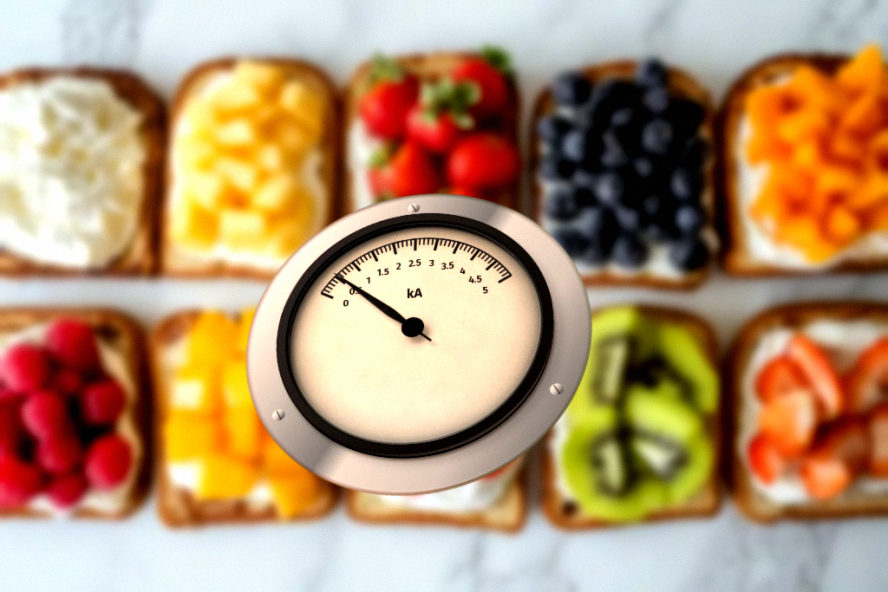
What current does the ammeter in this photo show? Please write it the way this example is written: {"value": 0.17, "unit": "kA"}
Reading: {"value": 0.5, "unit": "kA"}
